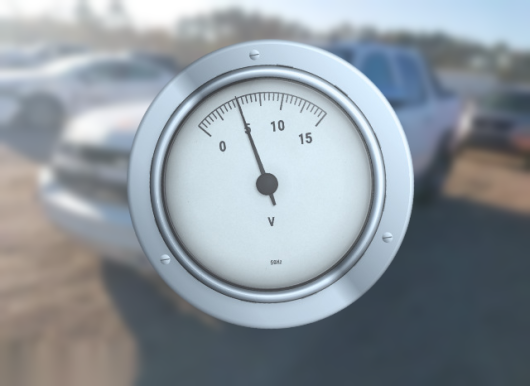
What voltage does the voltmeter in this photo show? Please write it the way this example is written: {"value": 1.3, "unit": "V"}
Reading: {"value": 5, "unit": "V"}
